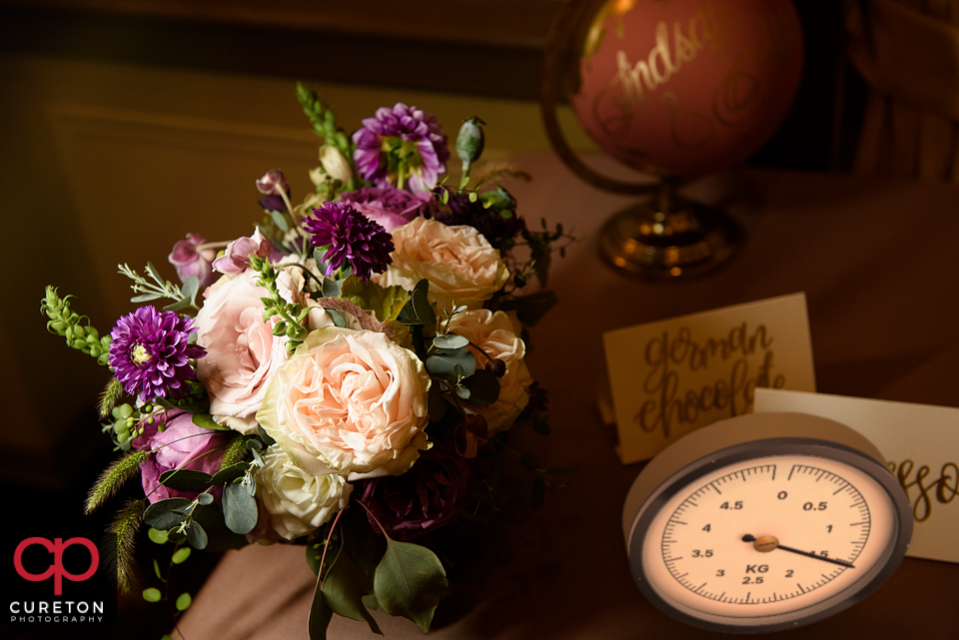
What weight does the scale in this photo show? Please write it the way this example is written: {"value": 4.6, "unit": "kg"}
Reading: {"value": 1.5, "unit": "kg"}
